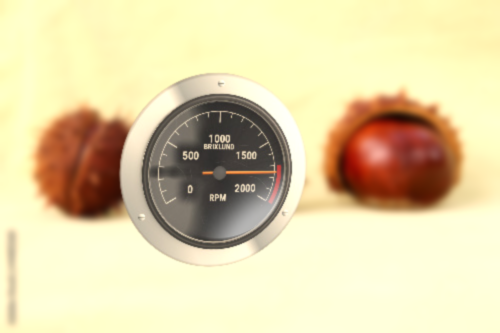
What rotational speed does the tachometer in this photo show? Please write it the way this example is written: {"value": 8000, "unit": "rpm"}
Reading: {"value": 1750, "unit": "rpm"}
